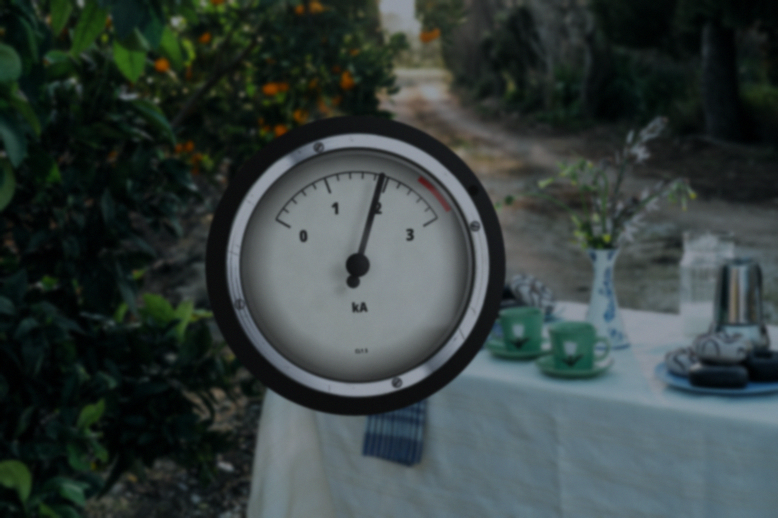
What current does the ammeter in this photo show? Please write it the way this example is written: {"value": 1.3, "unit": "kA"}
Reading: {"value": 1.9, "unit": "kA"}
